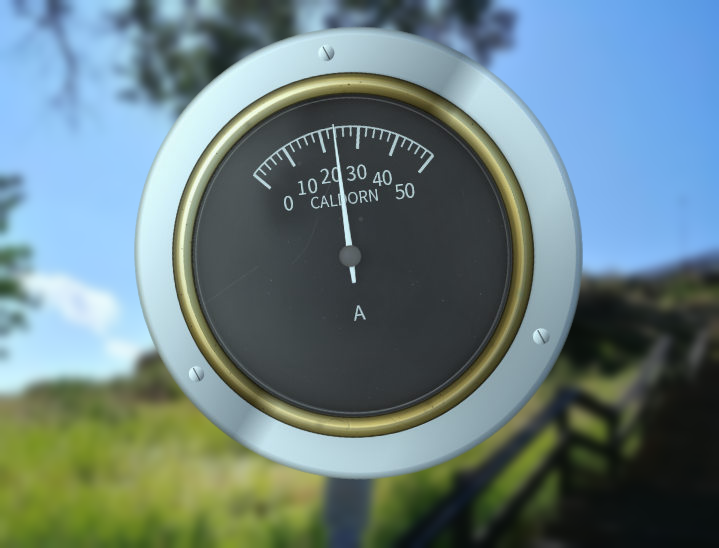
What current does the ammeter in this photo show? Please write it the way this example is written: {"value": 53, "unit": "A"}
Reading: {"value": 24, "unit": "A"}
